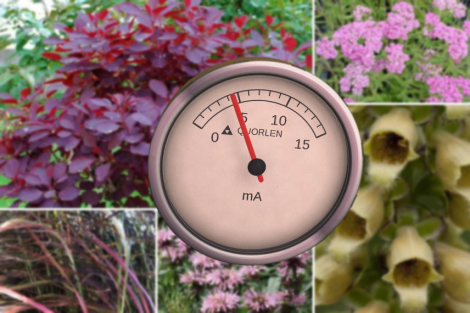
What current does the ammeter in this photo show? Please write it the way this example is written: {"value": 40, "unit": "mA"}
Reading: {"value": 4.5, "unit": "mA"}
